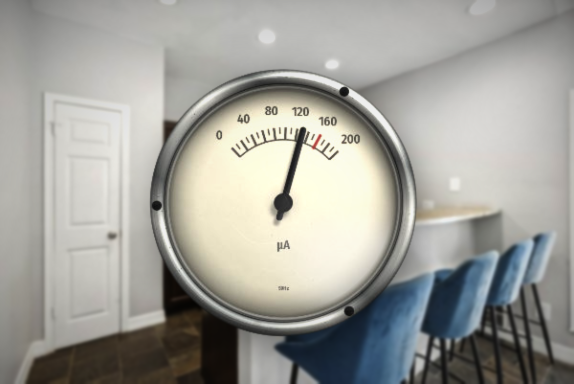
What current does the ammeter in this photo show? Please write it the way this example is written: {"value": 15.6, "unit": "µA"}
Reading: {"value": 130, "unit": "µA"}
